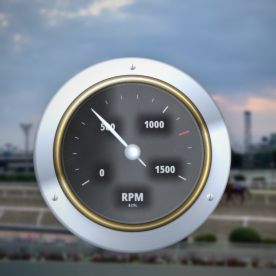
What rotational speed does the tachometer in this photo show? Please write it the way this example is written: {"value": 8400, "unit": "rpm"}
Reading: {"value": 500, "unit": "rpm"}
